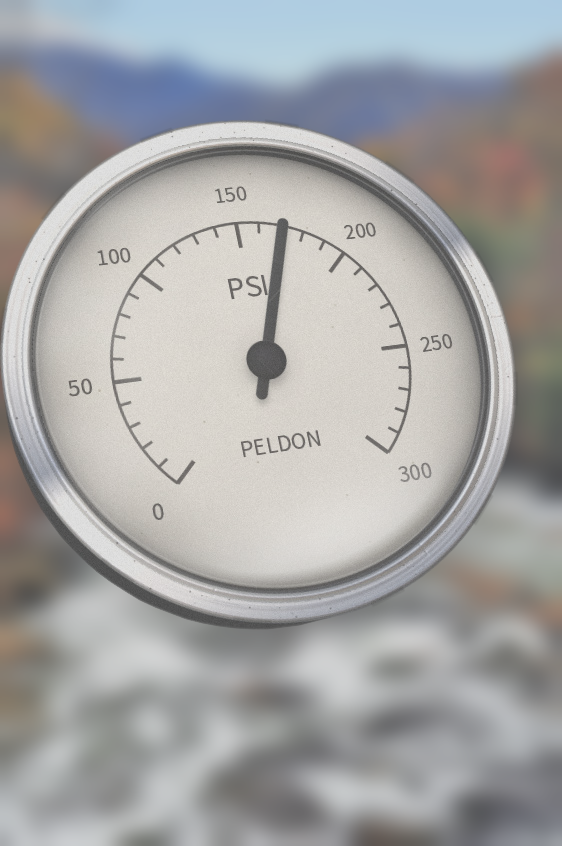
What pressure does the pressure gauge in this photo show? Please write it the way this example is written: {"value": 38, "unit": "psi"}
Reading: {"value": 170, "unit": "psi"}
